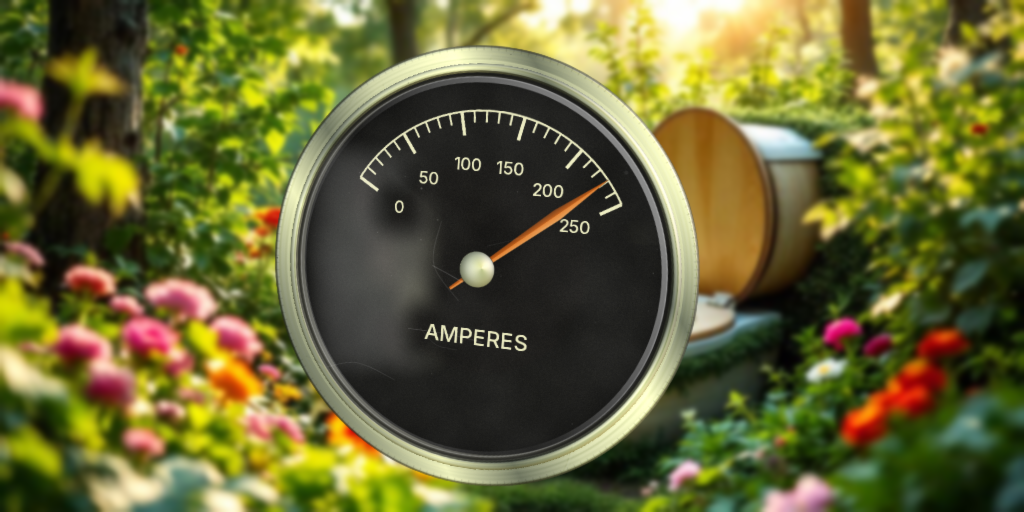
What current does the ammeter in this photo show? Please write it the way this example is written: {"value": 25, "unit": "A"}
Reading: {"value": 230, "unit": "A"}
